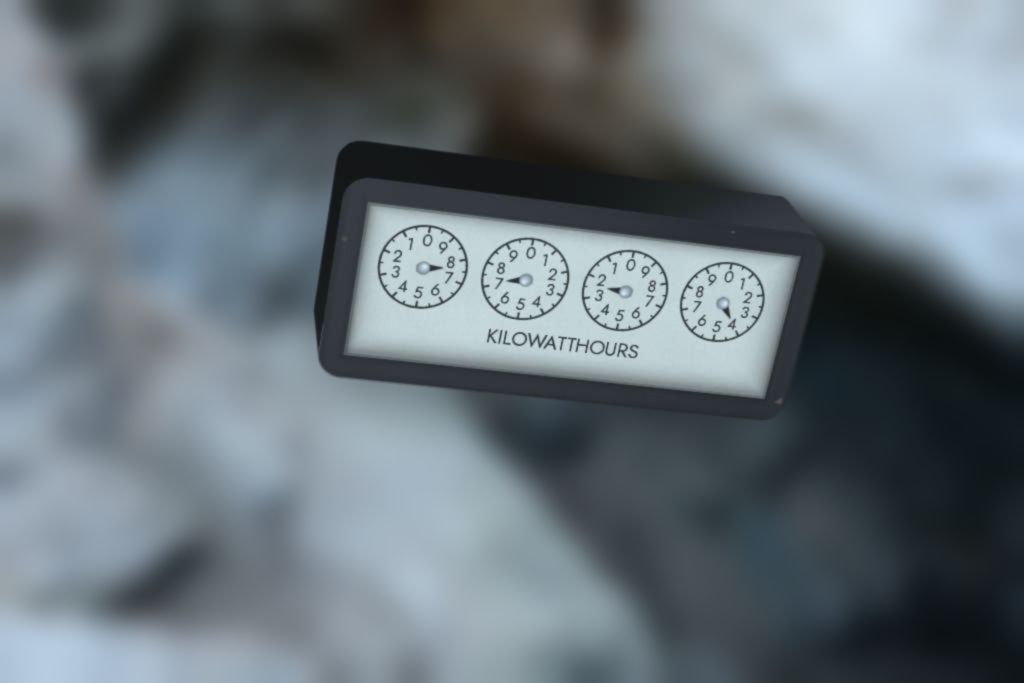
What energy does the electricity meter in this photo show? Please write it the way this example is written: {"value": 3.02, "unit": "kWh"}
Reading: {"value": 7724, "unit": "kWh"}
